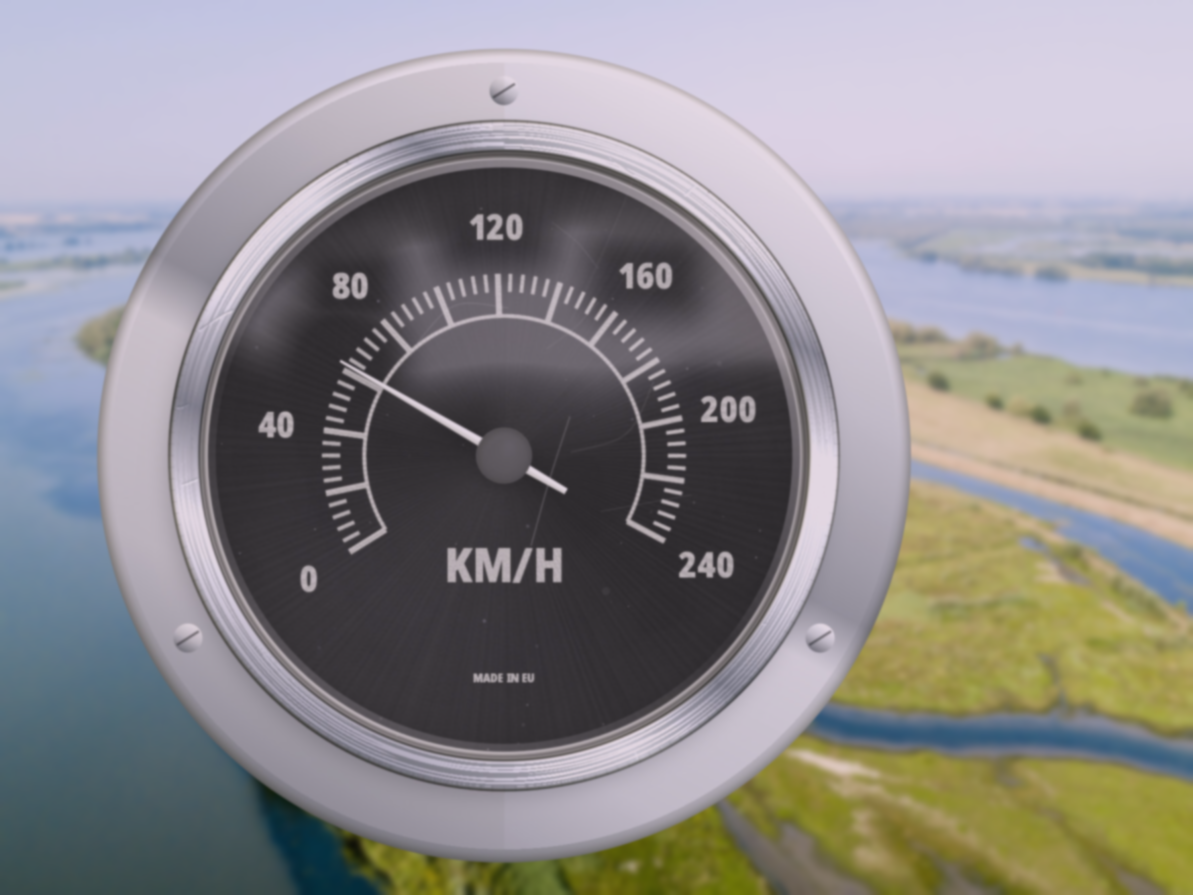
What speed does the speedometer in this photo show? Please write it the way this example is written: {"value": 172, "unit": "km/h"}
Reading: {"value": 62, "unit": "km/h"}
